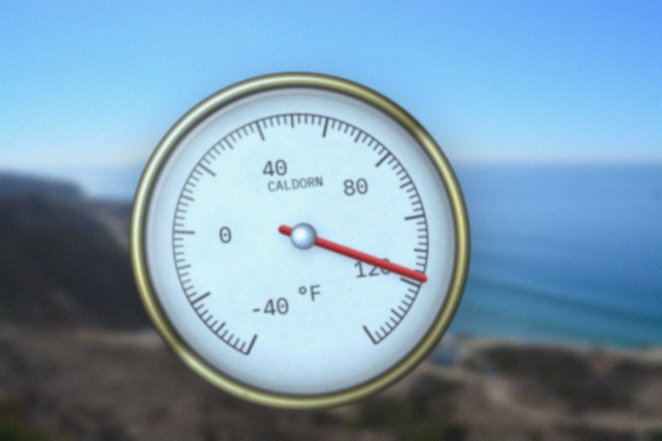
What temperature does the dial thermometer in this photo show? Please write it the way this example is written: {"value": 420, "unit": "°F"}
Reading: {"value": 118, "unit": "°F"}
